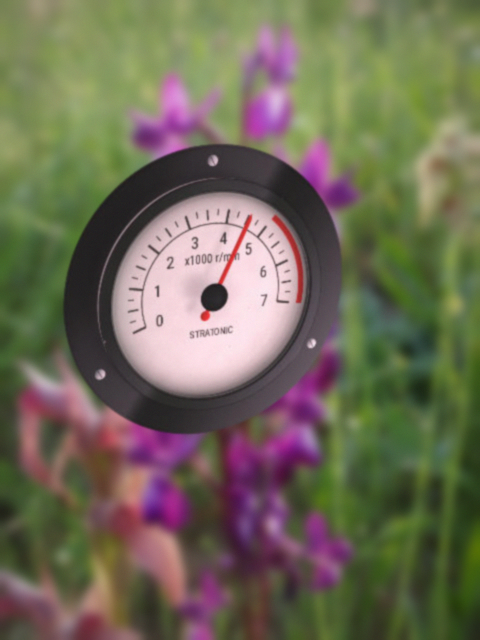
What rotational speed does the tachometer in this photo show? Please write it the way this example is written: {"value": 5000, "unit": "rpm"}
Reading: {"value": 4500, "unit": "rpm"}
